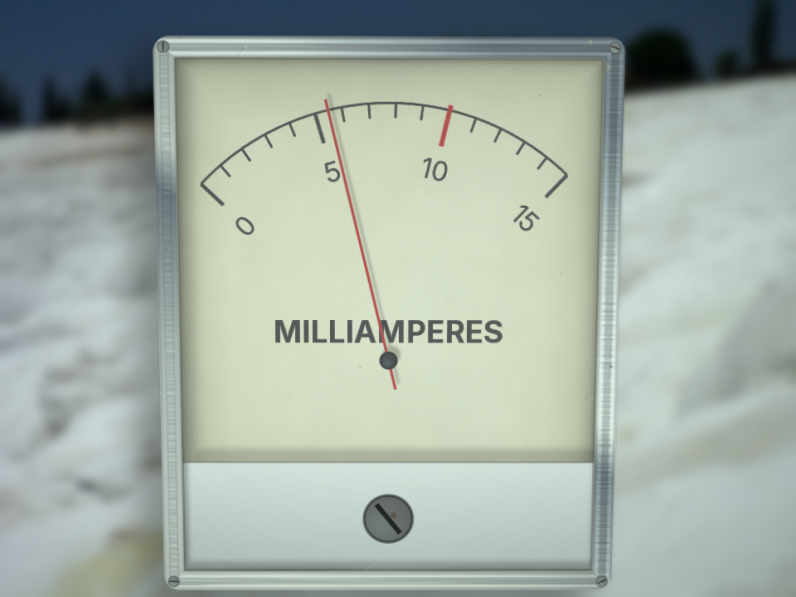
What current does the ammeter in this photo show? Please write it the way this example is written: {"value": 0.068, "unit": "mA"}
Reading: {"value": 5.5, "unit": "mA"}
